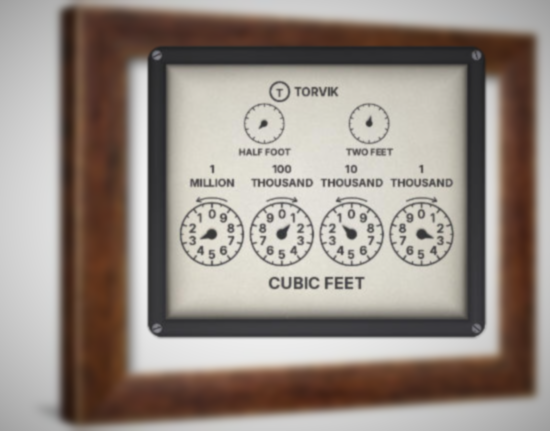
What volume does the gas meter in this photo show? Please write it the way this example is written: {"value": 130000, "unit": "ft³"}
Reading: {"value": 311300, "unit": "ft³"}
